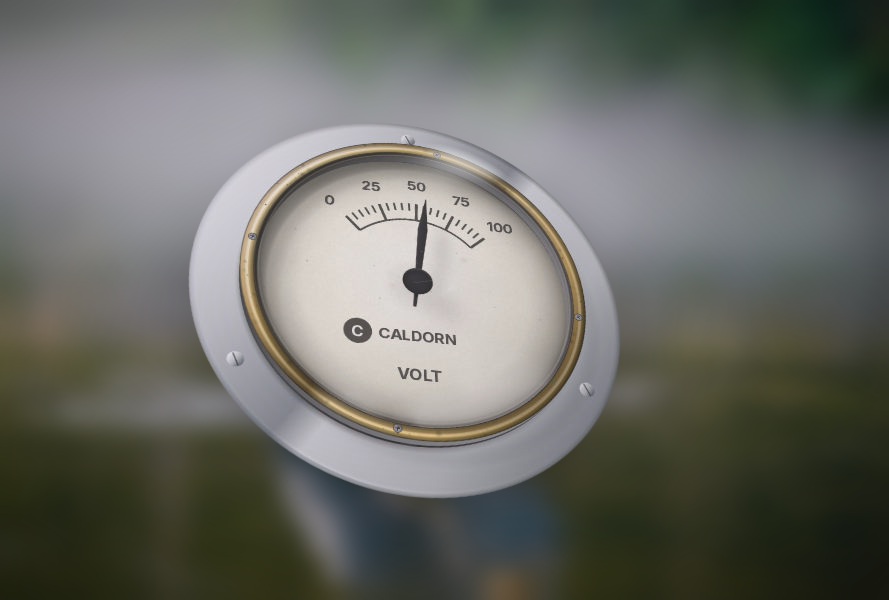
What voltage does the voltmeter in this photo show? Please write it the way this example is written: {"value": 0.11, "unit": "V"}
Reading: {"value": 55, "unit": "V"}
